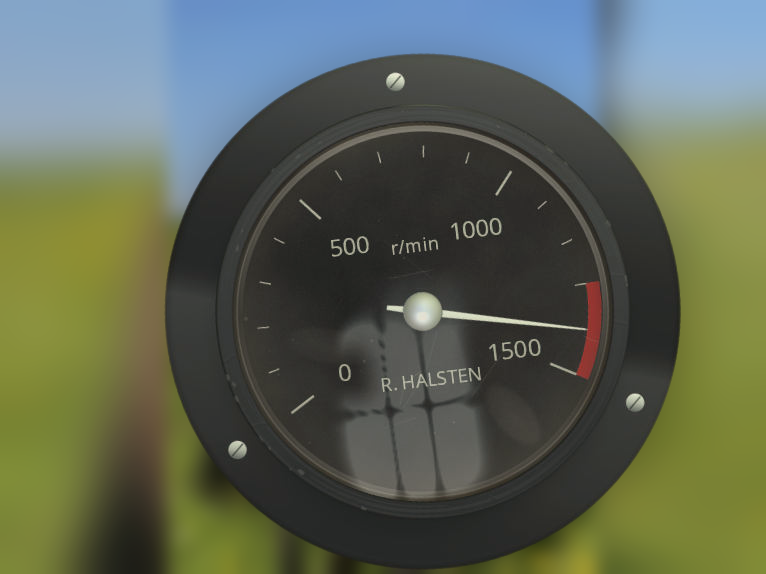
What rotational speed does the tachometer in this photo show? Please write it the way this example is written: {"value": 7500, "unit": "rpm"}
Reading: {"value": 1400, "unit": "rpm"}
